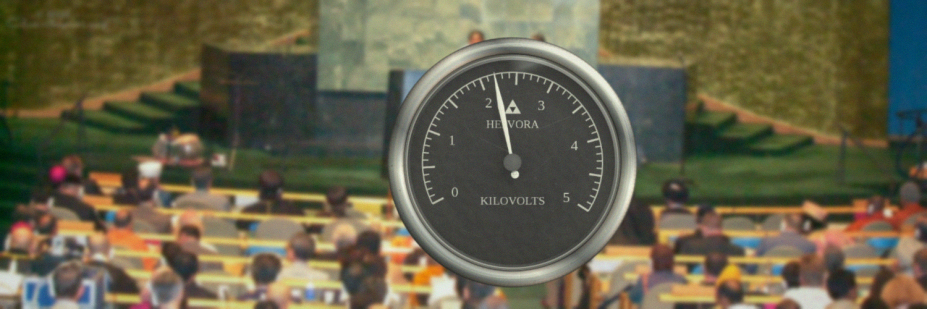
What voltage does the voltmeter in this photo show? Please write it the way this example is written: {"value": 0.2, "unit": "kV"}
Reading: {"value": 2.2, "unit": "kV"}
